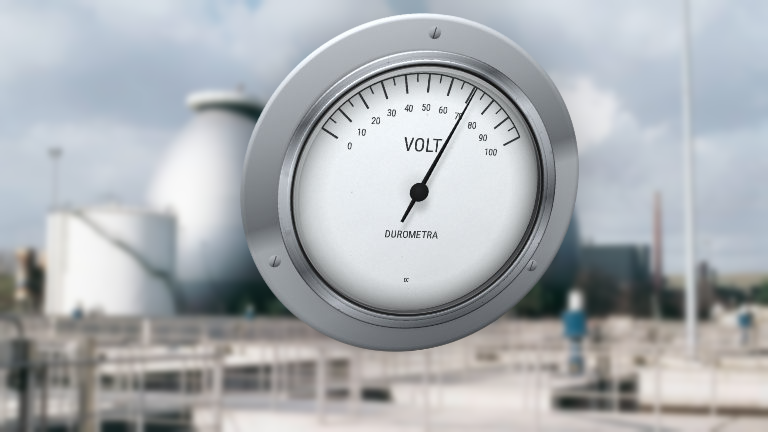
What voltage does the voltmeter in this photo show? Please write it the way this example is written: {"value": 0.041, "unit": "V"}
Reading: {"value": 70, "unit": "V"}
